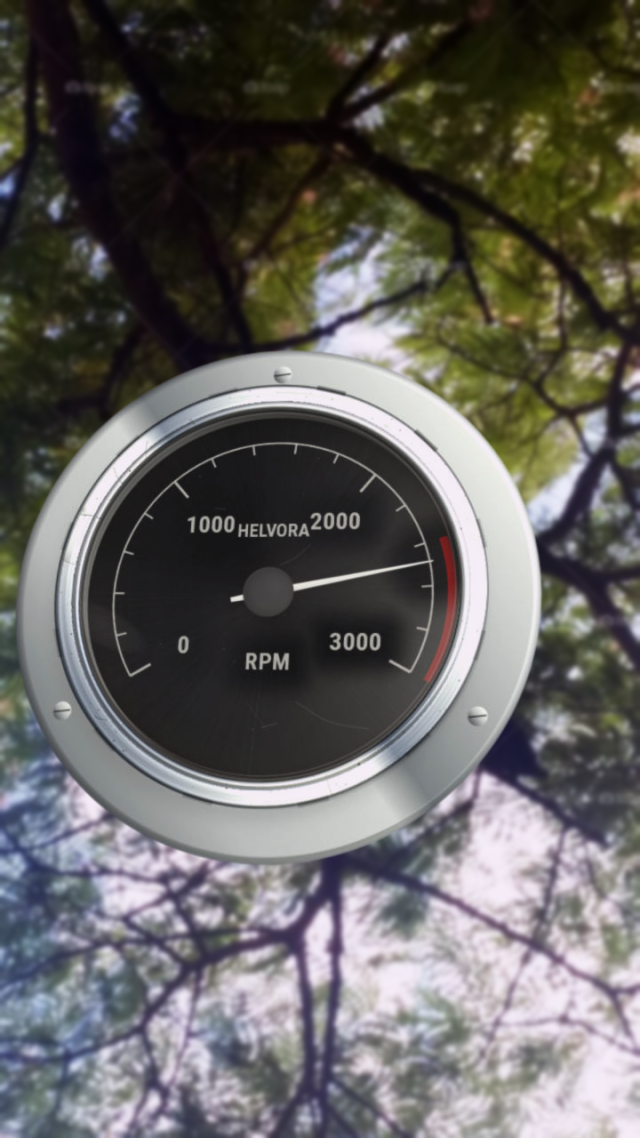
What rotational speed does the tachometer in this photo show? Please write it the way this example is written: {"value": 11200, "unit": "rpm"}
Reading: {"value": 2500, "unit": "rpm"}
